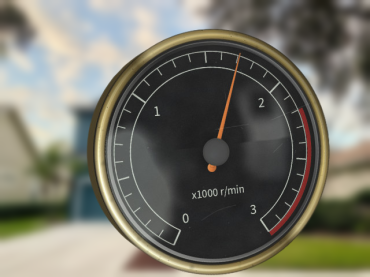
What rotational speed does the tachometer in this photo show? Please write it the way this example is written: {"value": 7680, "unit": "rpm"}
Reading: {"value": 1700, "unit": "rpm"}
